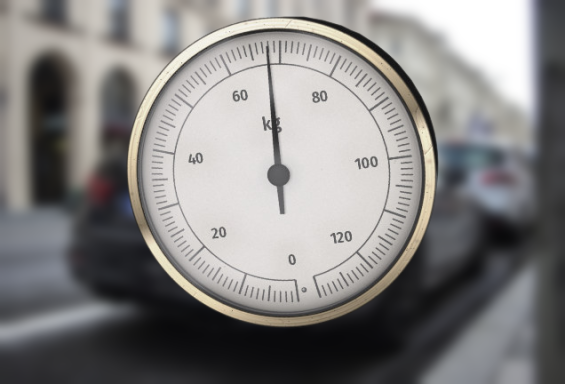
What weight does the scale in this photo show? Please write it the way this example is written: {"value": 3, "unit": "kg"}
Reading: {"value": 68, "unit": "kg"}
